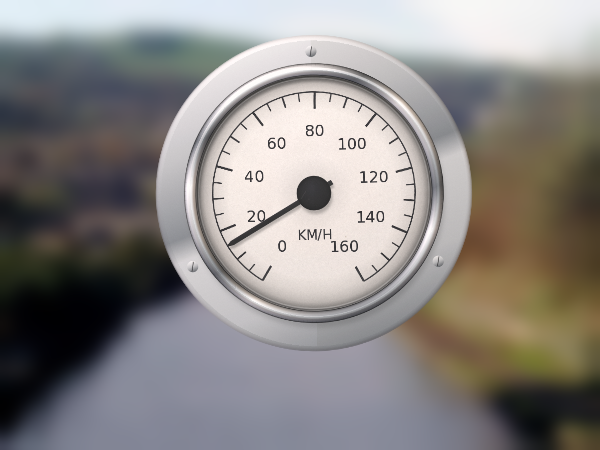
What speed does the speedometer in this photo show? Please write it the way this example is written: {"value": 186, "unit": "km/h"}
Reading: {"value": 15, "unit": "km/h"}
